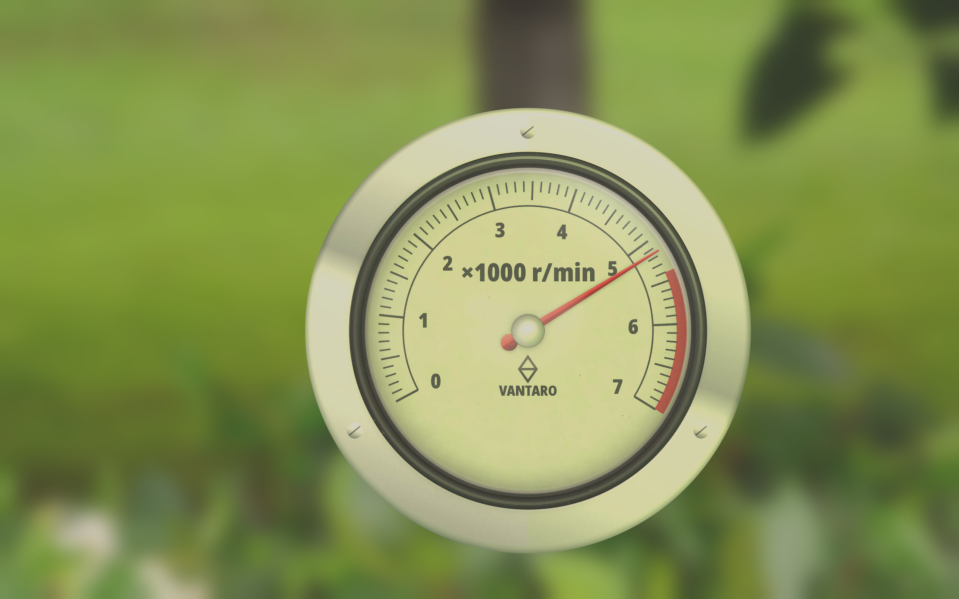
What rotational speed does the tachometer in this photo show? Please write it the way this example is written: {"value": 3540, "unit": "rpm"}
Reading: {"value": 5150, "unit": "rpm"}
